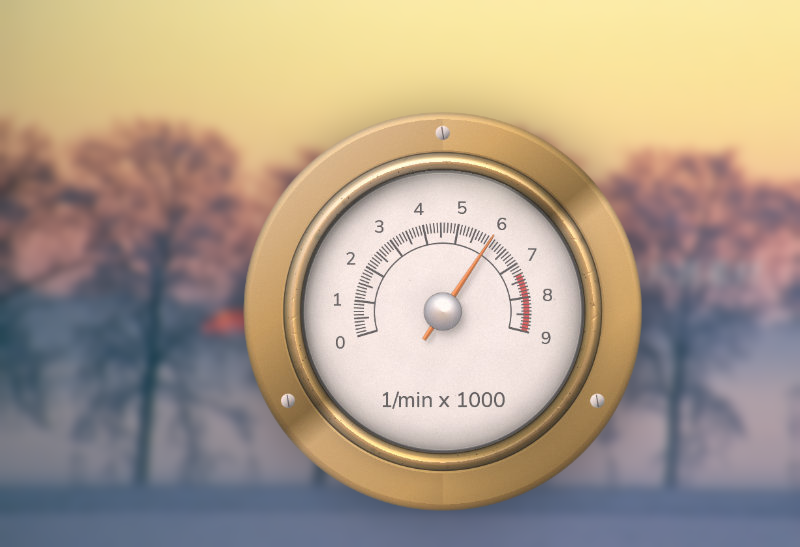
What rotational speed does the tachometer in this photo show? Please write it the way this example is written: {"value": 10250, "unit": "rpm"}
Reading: {"value": 6000, "unit": "rpm"}
